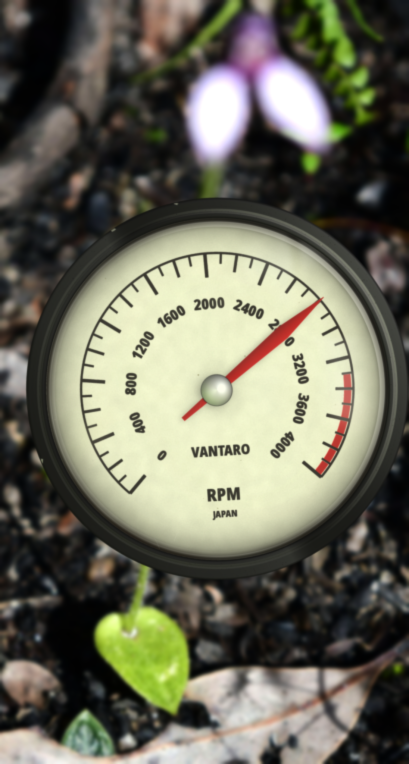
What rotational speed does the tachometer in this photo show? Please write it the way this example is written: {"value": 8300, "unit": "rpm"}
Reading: {"value": 2800, "unit": "rpm"}
